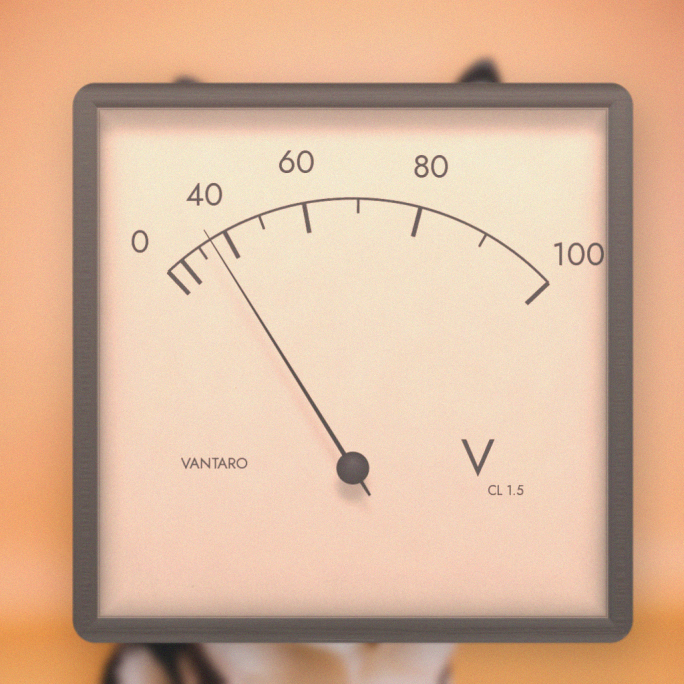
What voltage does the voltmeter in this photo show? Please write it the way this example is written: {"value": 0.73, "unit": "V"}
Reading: {"value": 35, "unit": "V"}
